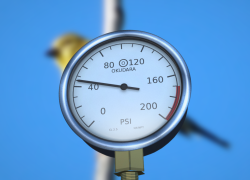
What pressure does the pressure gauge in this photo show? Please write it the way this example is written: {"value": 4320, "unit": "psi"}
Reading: {"value": 45, "unit": "psi"}
